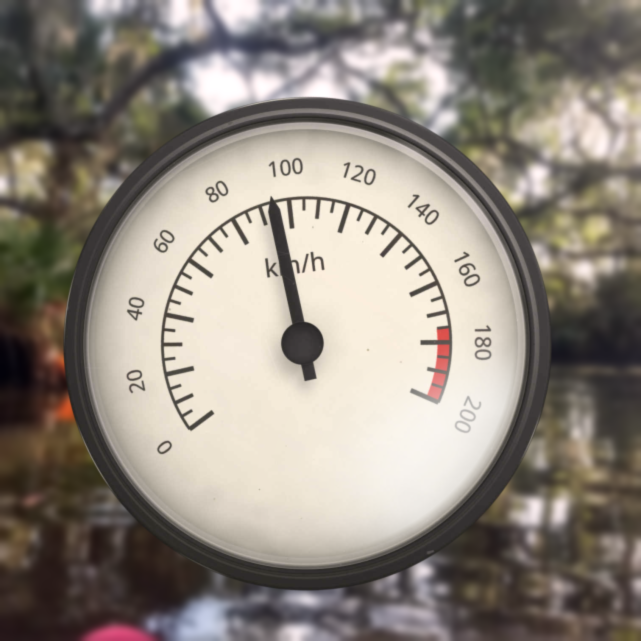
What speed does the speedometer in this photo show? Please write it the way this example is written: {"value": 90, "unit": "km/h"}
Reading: {"value": 95, "unit": "km/h"}
